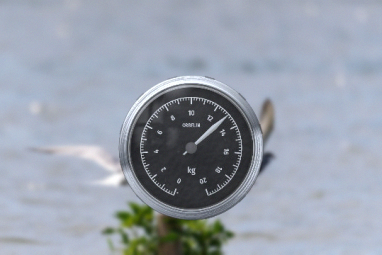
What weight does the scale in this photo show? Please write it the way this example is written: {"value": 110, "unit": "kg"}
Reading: {"value": 13, "unit": "kg"}
